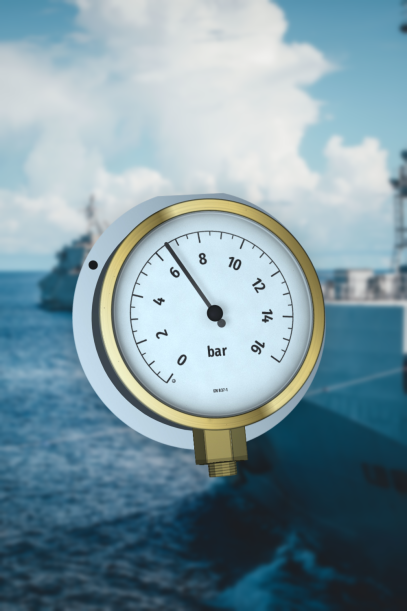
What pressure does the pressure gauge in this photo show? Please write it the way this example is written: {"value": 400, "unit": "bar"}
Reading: {"value": 6.5, "unit": "bar"}
